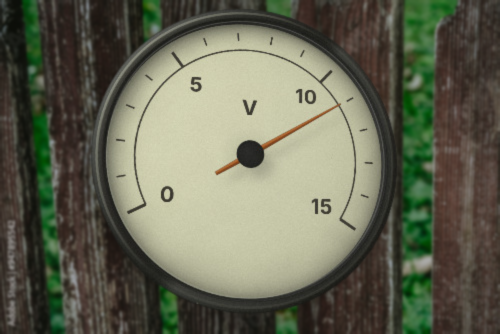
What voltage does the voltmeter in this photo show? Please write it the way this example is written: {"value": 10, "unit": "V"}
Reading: {"value": 11, "unit": "V"}
